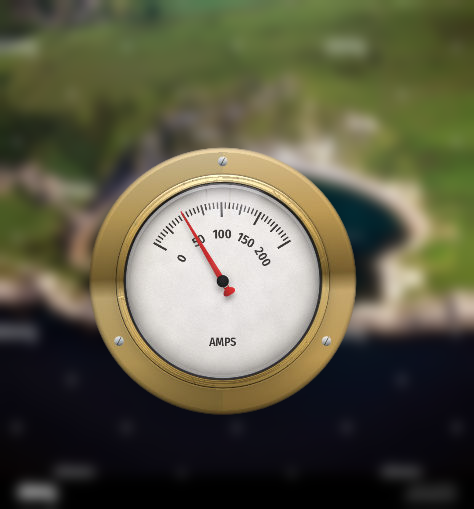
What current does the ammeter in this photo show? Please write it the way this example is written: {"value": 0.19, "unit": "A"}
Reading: {"value": 50, "unit": "A"}
